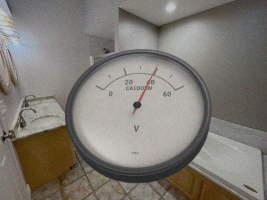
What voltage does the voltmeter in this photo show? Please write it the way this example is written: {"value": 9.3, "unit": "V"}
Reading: {"value": 40, "unit": "V"}
